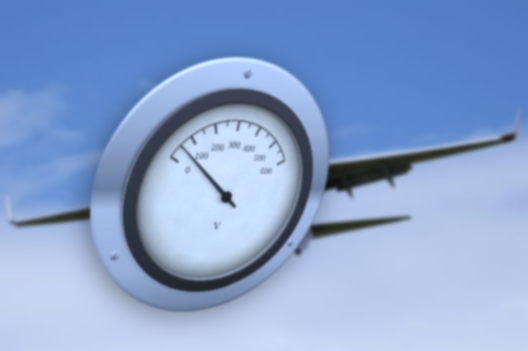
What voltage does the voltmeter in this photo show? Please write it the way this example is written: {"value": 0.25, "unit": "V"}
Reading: {"value": 50, "unit": "V"}
